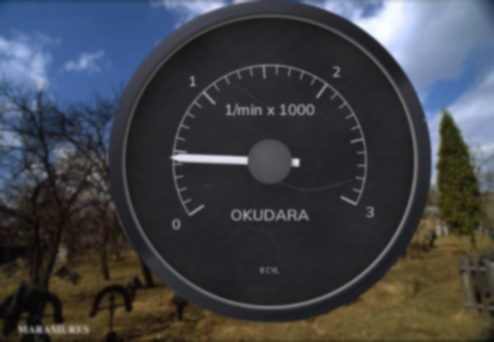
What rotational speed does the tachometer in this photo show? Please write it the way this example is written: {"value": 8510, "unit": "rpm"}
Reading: {"value": 450, "unit": "rpm"}
